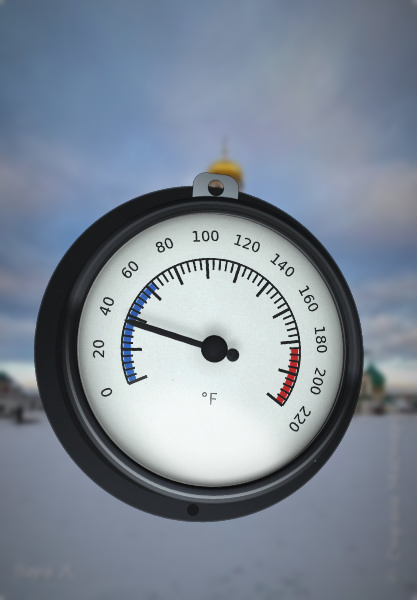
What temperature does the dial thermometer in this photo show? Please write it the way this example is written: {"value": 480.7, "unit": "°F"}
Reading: {"value": 36, "unit": "°F"}
